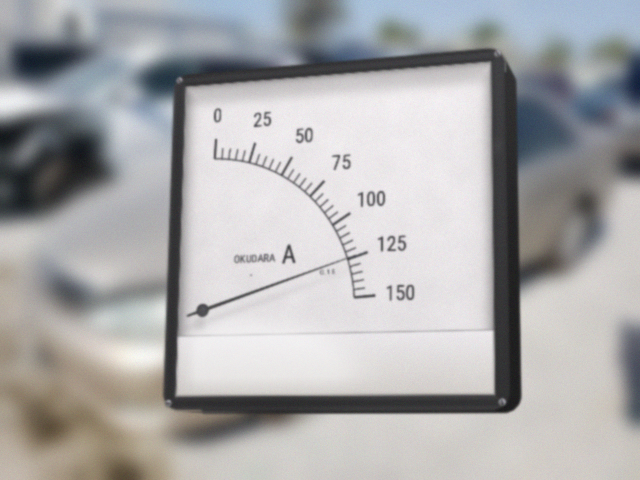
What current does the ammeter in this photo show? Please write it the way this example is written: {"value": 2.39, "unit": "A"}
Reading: {"value": 125, "unit": "A"}
